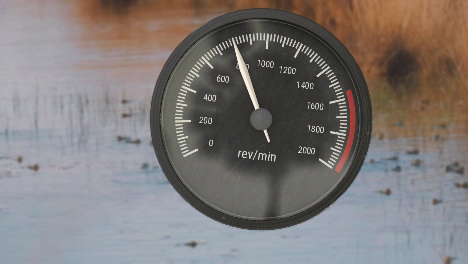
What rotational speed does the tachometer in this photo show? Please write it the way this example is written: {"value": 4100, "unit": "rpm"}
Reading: {"value": 800, "unit": "rpm"}
